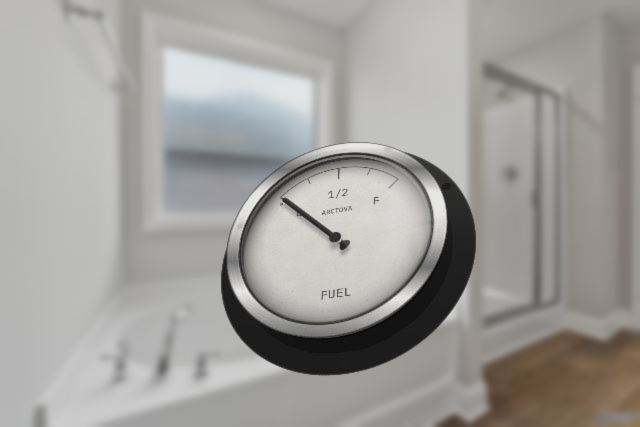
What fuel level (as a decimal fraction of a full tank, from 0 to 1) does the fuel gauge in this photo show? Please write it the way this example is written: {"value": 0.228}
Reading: {"value": 0}
